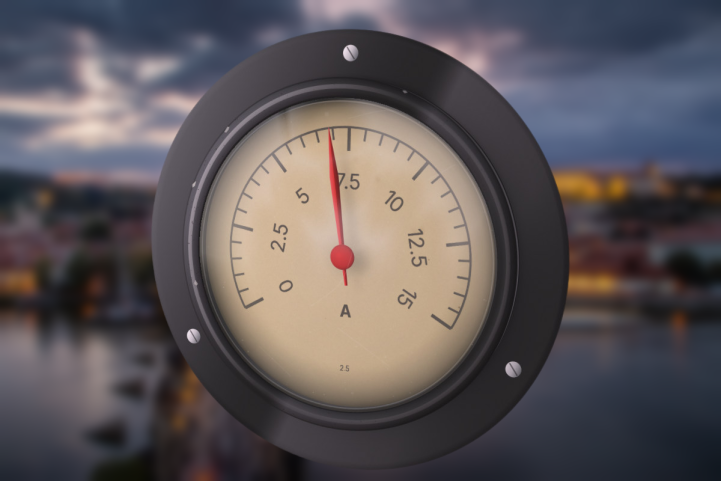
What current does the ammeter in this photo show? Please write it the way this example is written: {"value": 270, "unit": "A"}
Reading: {"value": 7, "unit": "A"}
